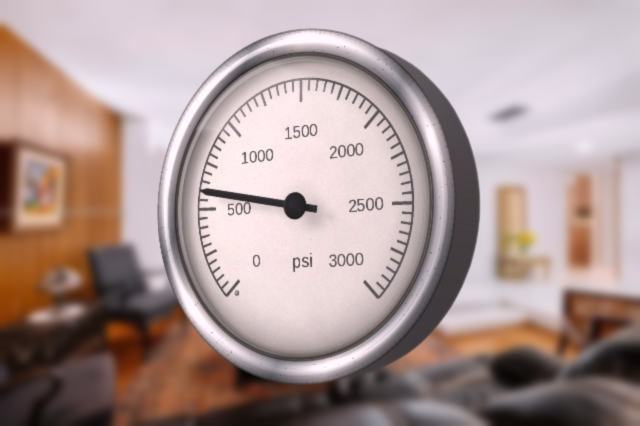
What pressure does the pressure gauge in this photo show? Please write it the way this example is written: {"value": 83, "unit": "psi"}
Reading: {"value": 600, "unit": "psi"}
